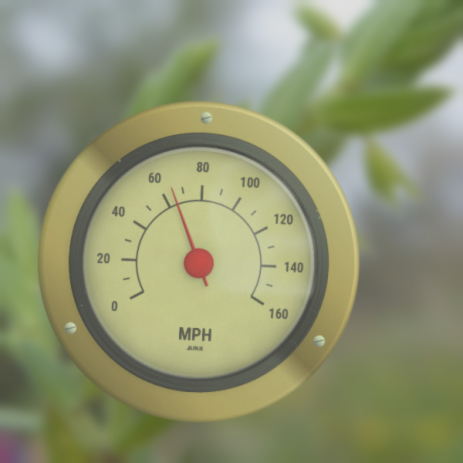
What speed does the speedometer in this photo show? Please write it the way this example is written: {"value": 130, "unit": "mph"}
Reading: {"value": 65, "unit": "mph"}
